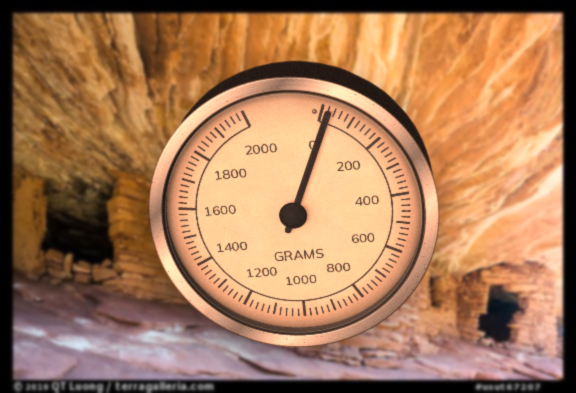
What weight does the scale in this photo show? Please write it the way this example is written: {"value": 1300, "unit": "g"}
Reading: {"value": 20, "unit": "g"}
